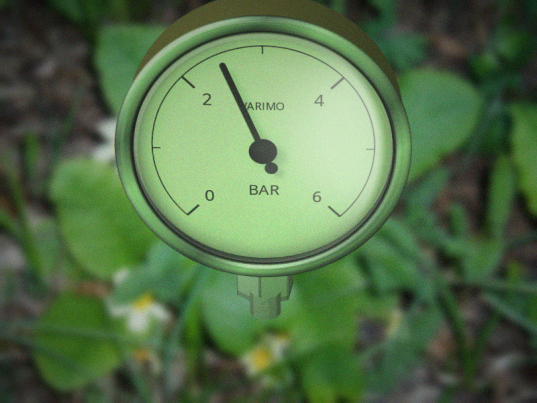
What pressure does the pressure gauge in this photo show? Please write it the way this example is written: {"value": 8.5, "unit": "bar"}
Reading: {"value": 2.5, "unit": "bar"}
